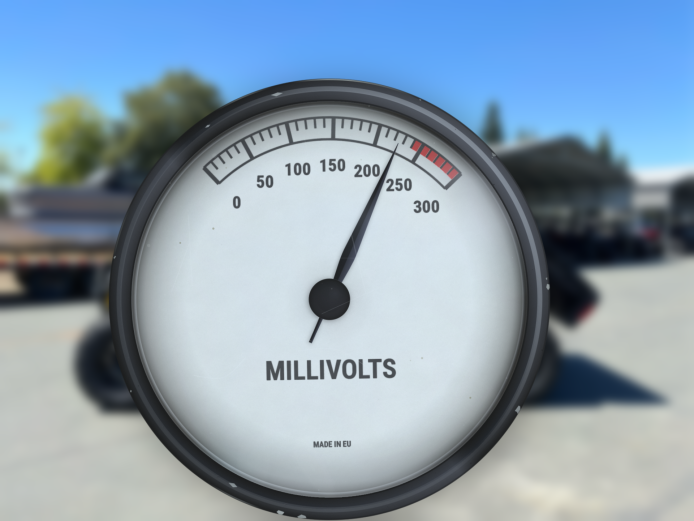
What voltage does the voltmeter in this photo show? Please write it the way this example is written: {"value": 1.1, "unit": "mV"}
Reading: {"value": 225, "unit": "mV"}
